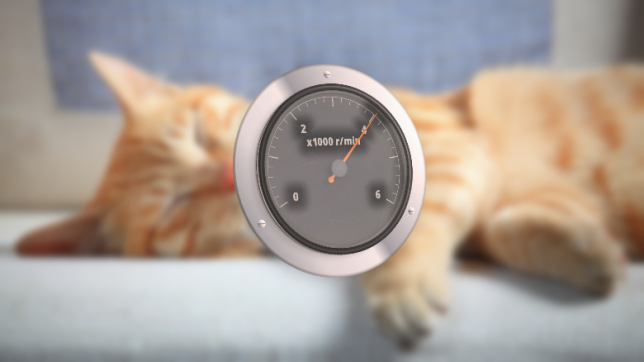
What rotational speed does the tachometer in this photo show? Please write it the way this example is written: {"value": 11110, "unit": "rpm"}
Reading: {"value": 4000, "unit": "rpm"}
